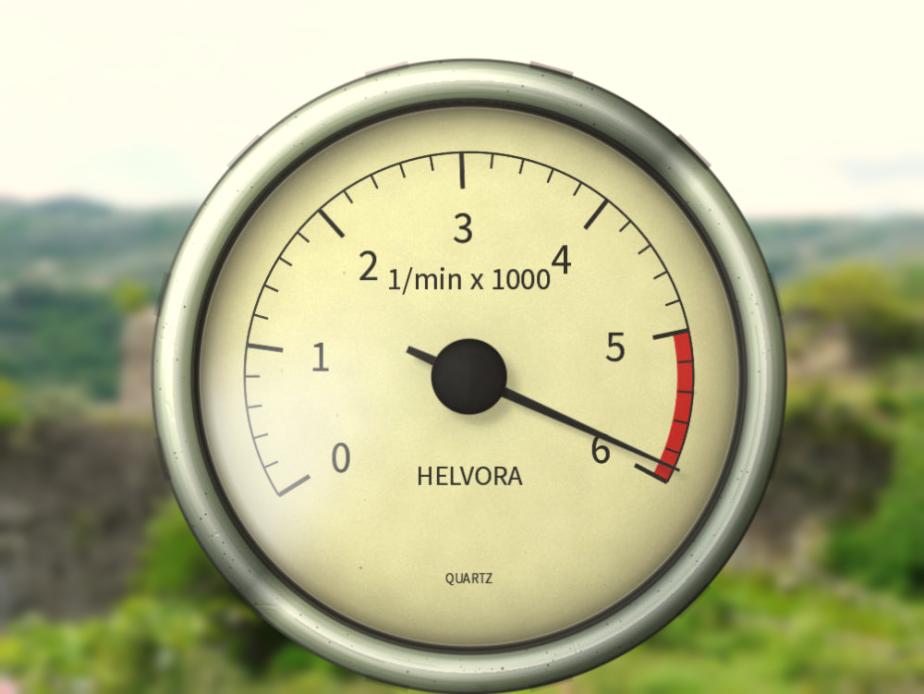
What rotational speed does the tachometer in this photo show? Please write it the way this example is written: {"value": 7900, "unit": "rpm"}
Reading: {"value": 5900, "unit": "rpm"}
